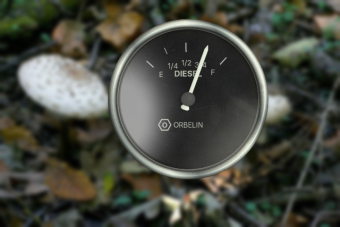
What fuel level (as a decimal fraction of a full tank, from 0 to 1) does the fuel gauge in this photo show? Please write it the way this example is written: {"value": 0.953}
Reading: {"value": 0.75}
